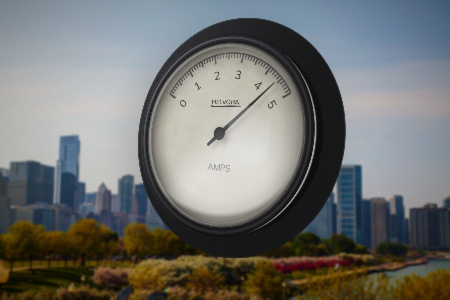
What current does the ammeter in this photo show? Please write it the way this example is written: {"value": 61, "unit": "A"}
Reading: {"value": 4.5, "unit": "A"}
